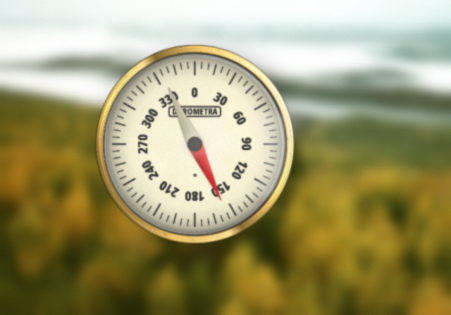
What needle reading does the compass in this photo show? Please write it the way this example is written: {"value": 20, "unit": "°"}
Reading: {"value": 155, "unit": "°"}
